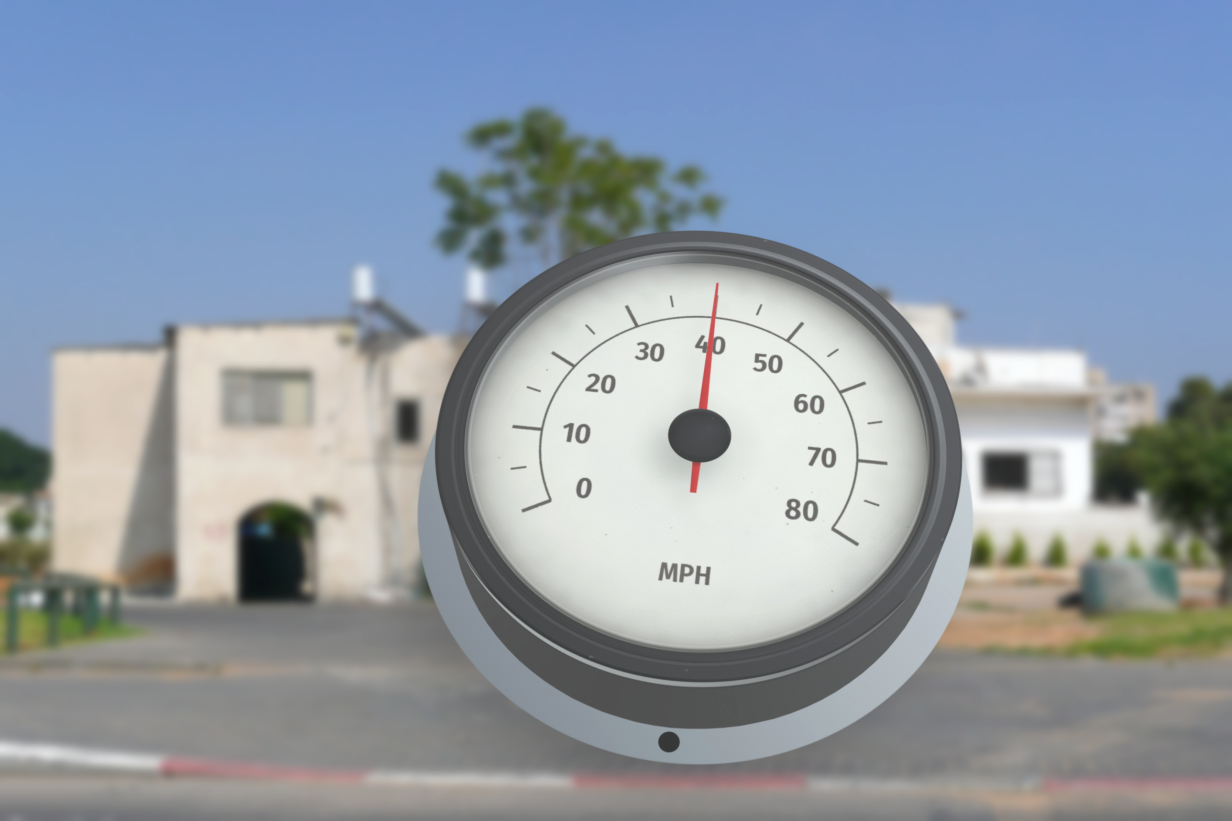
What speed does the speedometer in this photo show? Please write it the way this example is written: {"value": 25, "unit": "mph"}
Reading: {"value": 40, "unit": "mph"}
